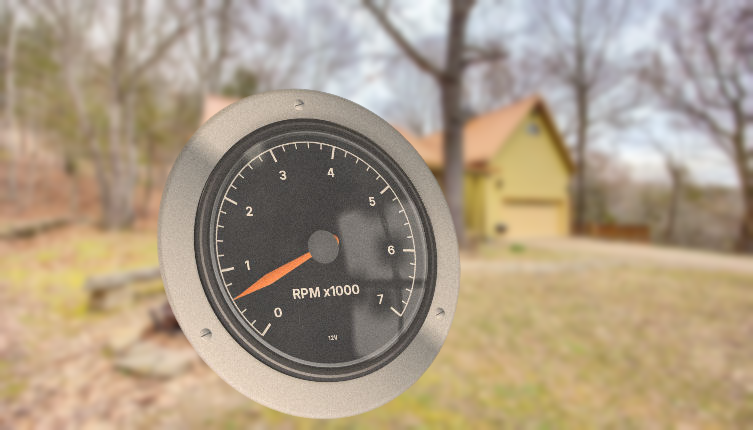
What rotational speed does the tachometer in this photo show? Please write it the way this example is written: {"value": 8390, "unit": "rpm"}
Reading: {"value": 600, "unit": "rpm"}
